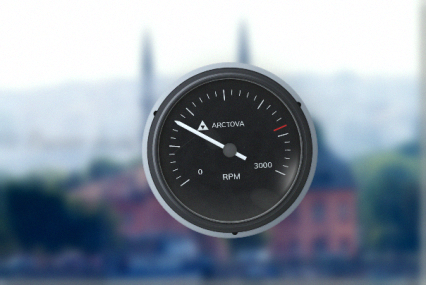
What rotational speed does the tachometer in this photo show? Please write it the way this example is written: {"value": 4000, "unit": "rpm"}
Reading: {"value": 800, "unit": "rpm"}
